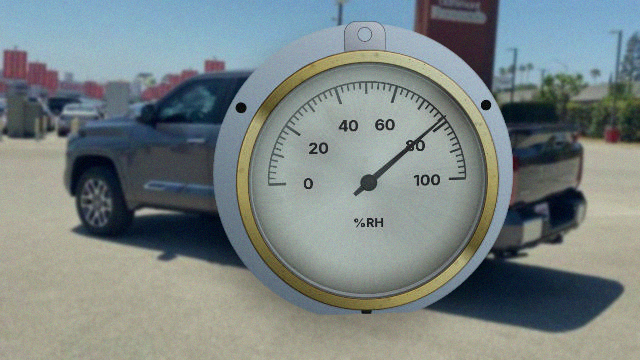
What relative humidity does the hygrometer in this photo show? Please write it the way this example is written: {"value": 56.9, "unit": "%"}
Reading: {"value": 78, "unit": "%"}
